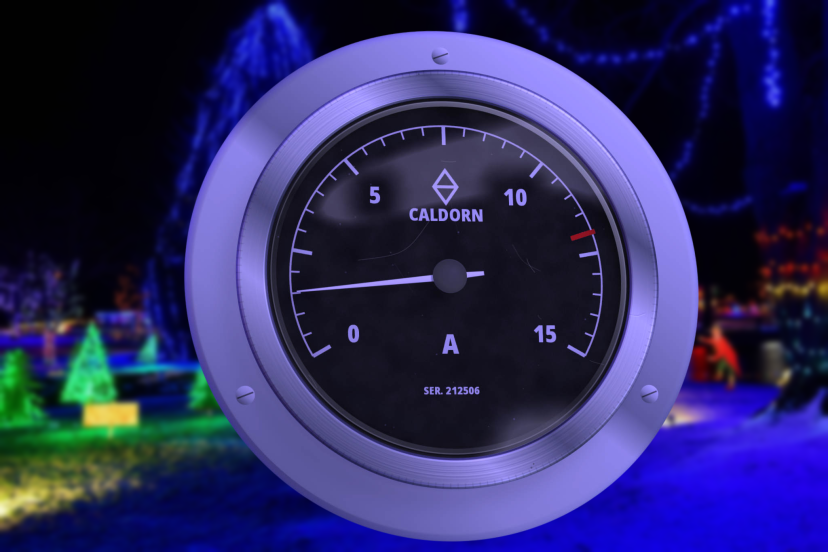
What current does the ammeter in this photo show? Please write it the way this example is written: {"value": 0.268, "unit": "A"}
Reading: {"value": 1.5, "unit": "A"}
